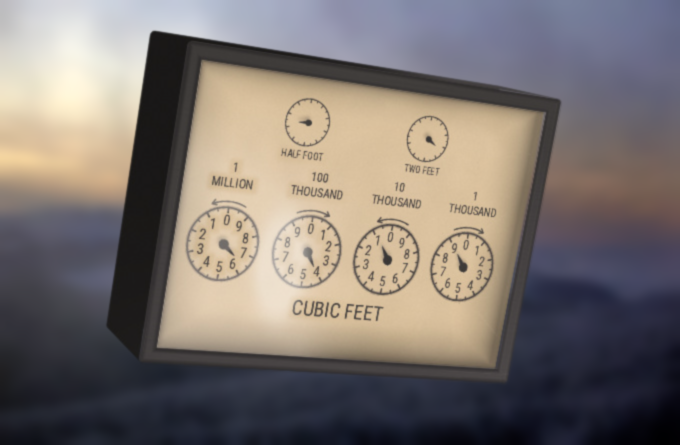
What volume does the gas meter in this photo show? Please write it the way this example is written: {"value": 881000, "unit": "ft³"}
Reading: {"value": 640900, "unit": "ft³"}
